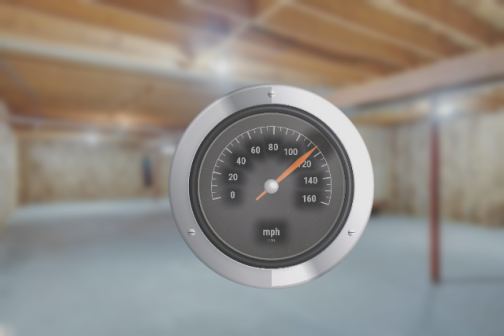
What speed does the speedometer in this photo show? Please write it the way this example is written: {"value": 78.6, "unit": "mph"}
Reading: {"value": 115, "unit": "mph"}
